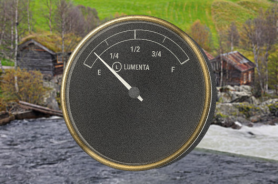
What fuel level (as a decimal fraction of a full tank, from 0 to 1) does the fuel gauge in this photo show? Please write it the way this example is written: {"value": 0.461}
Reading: {"value": 0.125}
